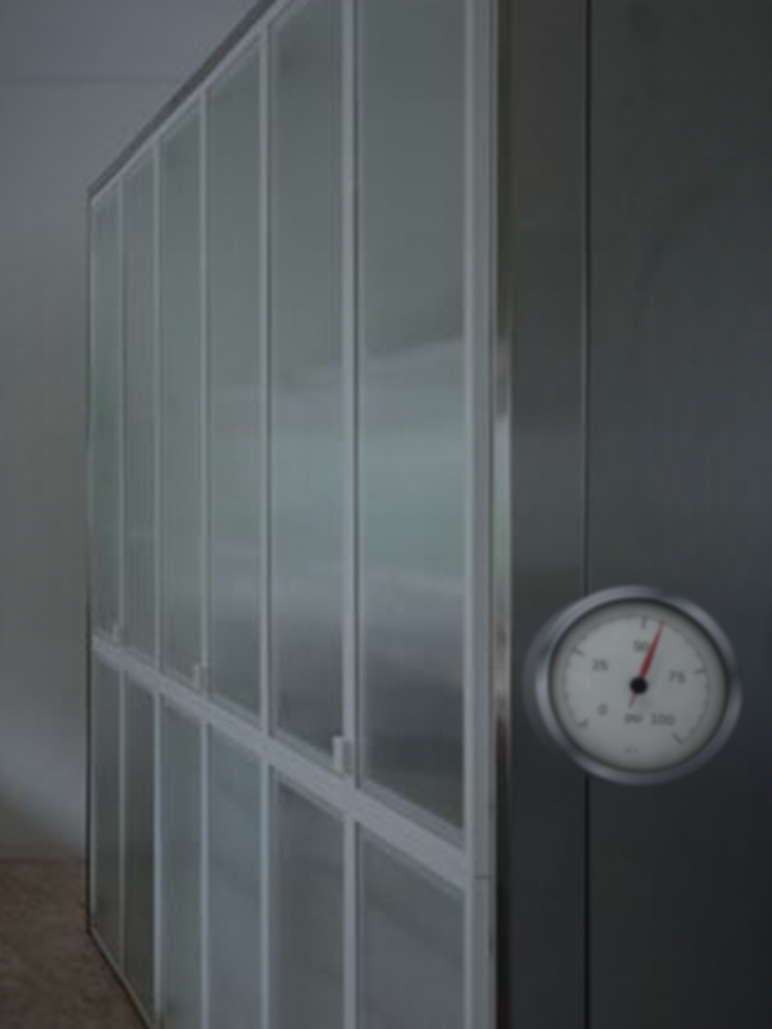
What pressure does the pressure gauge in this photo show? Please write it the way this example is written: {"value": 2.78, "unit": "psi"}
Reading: {"value": 55, "unit": "psi"}
